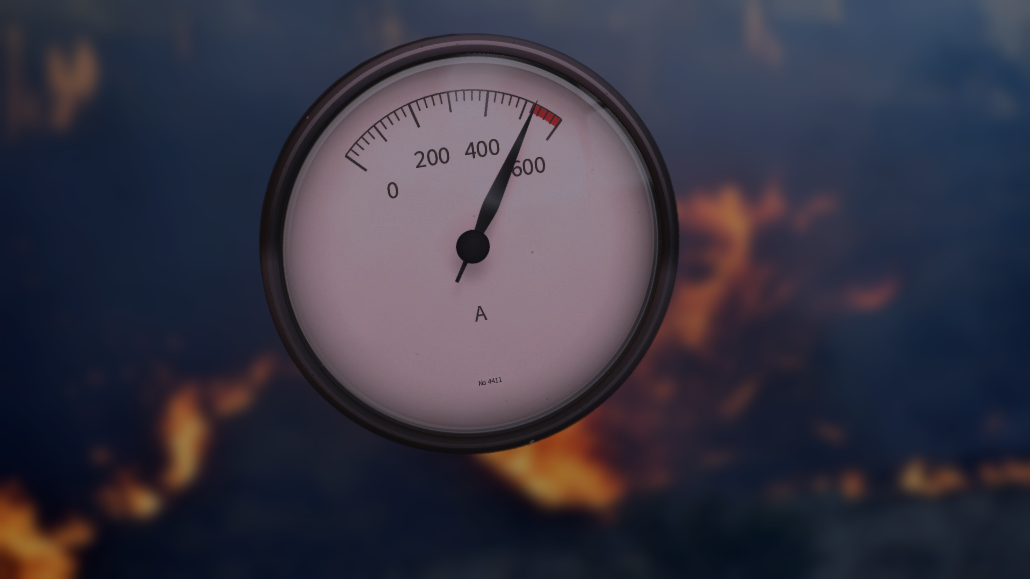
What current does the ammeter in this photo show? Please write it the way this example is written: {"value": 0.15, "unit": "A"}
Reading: {"value": 520, "unit": "A"}
